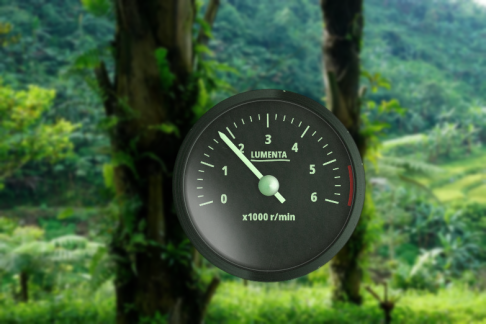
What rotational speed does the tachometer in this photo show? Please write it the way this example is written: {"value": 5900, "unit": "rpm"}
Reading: {"value": 1800, "unit": "rpm"}
